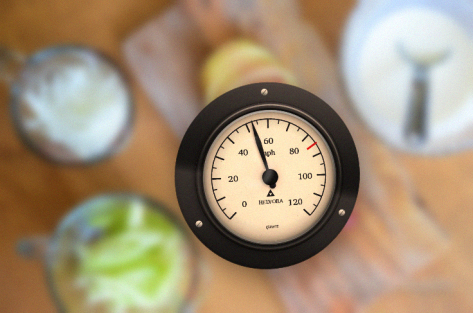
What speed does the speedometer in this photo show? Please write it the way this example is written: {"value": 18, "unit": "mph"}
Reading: {"value": 52.5, "unit": "mph"}
